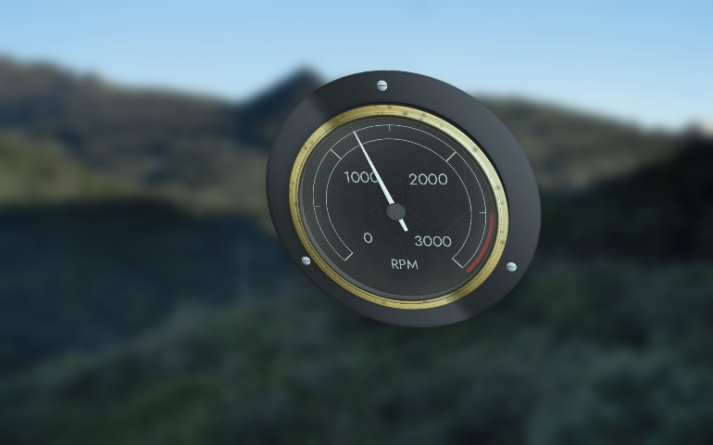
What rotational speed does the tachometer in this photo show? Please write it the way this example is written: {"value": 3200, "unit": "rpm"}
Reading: {"value": 1250, "unit": "rpm"}
